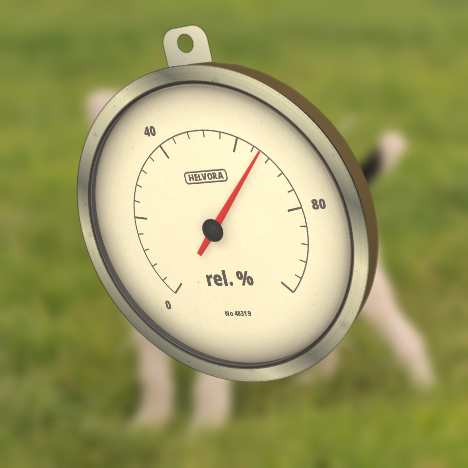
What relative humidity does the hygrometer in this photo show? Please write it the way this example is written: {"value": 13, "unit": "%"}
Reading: {"value": 66, "unit": "%"}
